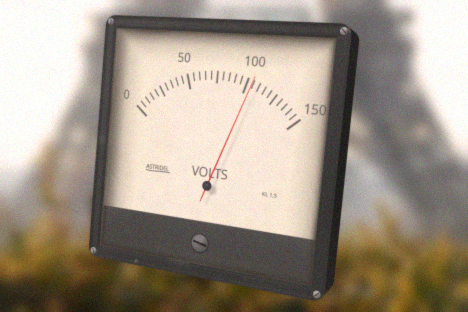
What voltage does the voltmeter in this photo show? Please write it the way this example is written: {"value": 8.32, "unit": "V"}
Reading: {"value": 105, "unit": "V"}
